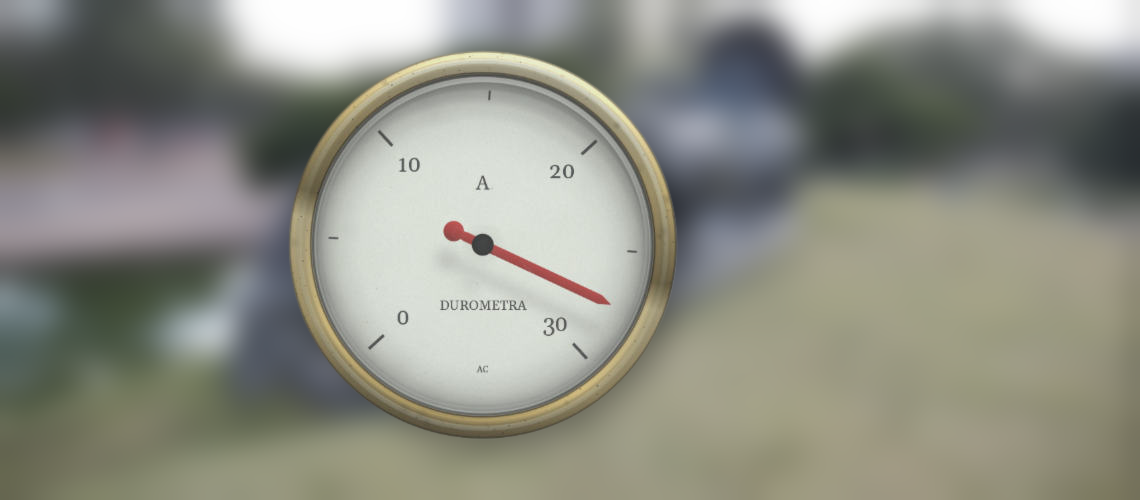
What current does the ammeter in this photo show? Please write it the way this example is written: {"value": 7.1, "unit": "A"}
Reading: {"value": 27.5, "unit": "A"}
